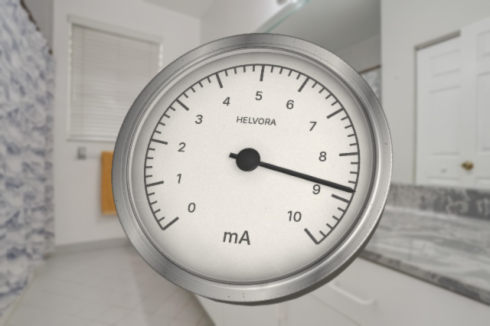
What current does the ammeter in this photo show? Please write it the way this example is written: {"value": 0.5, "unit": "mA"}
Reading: {"value": 8.8, "unit": "mA"}
